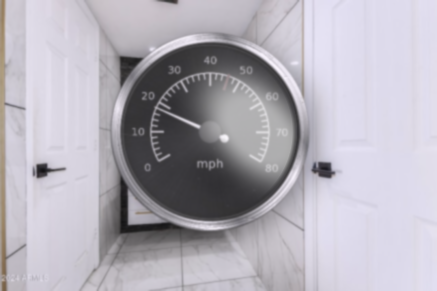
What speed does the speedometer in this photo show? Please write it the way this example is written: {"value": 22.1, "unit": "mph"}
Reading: {"value": 18, "unit": "mph"}
